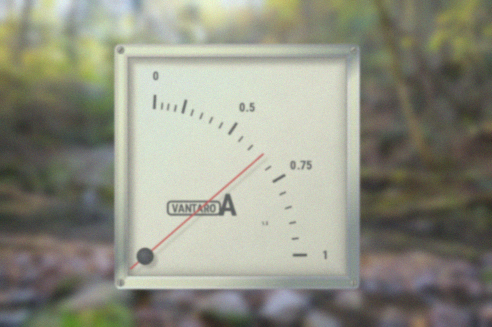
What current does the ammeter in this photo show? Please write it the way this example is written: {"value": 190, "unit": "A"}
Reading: {"value": 0.65, "unit": "A"}
